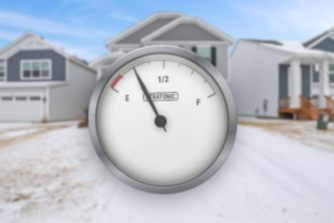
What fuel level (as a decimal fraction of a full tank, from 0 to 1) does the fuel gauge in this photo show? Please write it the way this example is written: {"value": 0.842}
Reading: {"value": 0.25}
